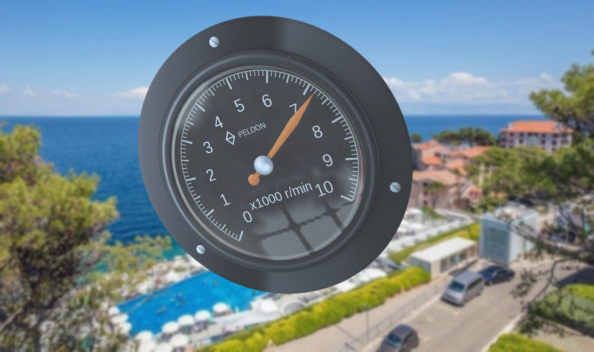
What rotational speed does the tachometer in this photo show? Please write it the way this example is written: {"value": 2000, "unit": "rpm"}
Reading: {"value": 7200, "unit": "rpm"}
